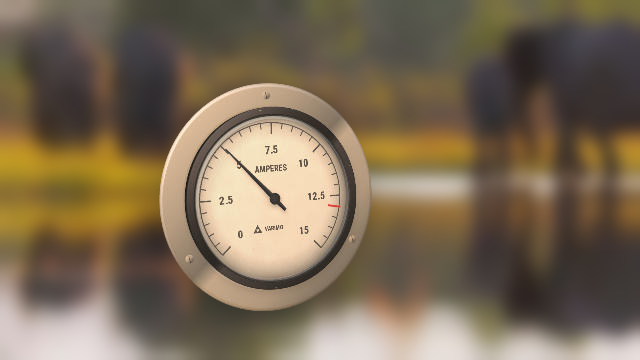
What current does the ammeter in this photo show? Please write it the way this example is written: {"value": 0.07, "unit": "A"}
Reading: {"value": 5, "unit": "A"}
